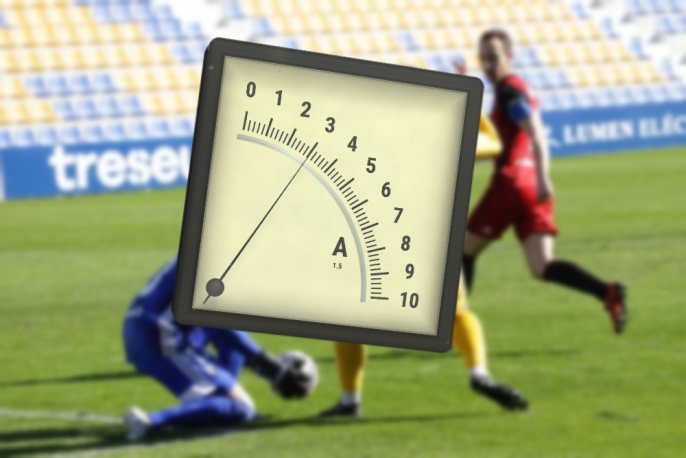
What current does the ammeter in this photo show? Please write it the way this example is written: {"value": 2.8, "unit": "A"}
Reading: {"value": 3, "unit": "A"}
